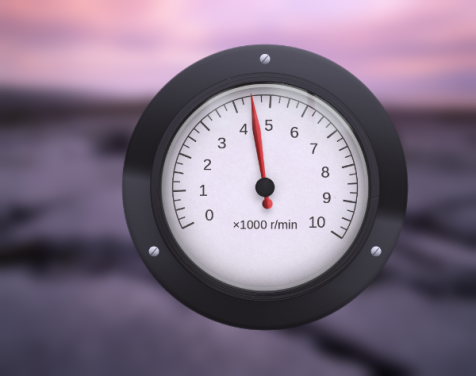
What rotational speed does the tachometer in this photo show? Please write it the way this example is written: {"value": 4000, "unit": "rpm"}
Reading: {"value": 4500, "unit": "rpm"}
